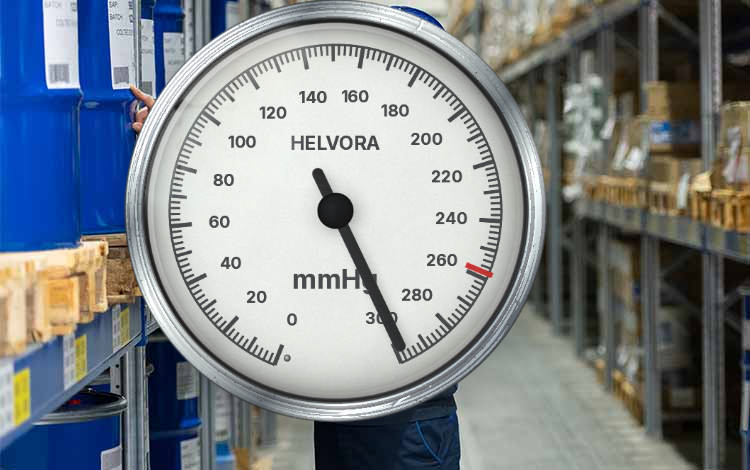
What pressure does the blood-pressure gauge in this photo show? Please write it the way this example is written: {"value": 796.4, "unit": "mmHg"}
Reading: {"value": 298, "unit": "mmHg"}
